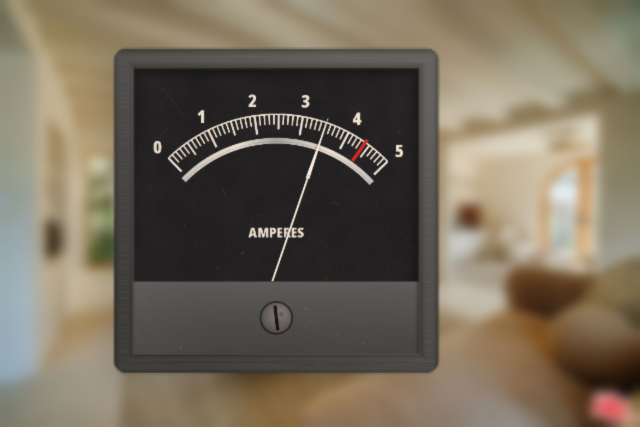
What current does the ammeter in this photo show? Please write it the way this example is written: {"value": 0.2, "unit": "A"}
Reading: {"value": 3.5, "unit": "A"}
